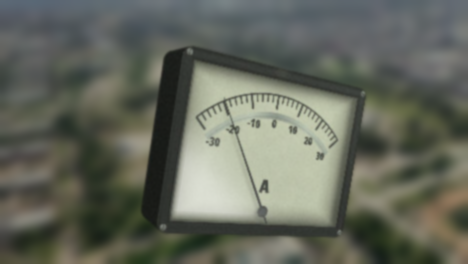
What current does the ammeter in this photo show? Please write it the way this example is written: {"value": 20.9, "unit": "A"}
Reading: {"value": -20, "unit": "A"}
